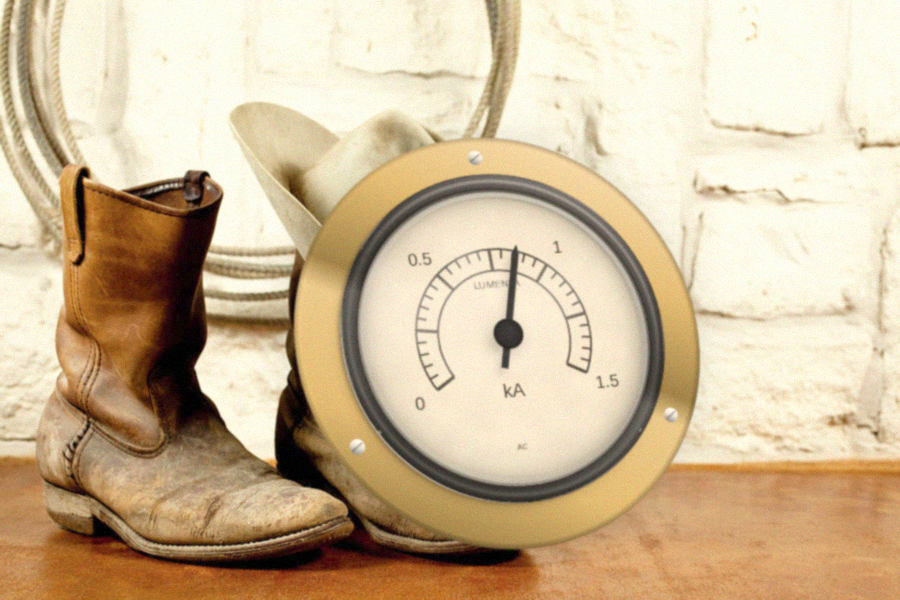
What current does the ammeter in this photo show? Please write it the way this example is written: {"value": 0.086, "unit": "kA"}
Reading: {"value": 0.85, "unit": "kA"}
